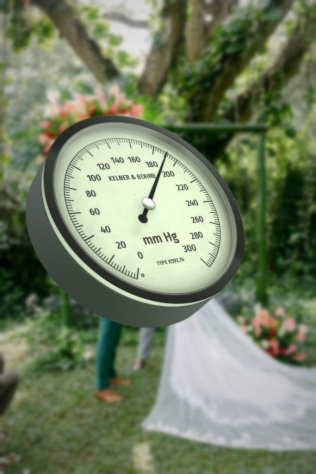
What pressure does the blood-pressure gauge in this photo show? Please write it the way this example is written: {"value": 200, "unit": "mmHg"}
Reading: {"value": 190, "unit": "mmHg"}
